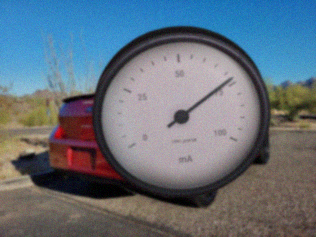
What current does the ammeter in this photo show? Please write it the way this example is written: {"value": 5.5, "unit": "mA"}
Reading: {"value": 72.5, "unit": "mA"}
